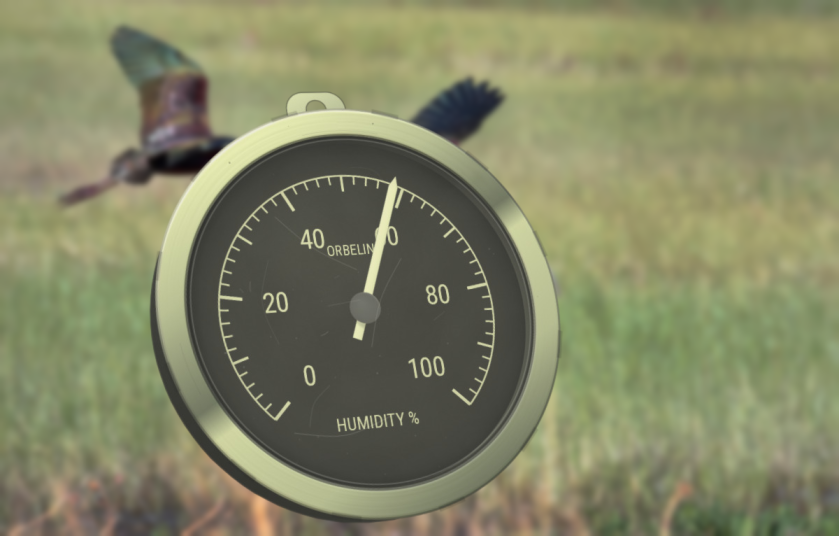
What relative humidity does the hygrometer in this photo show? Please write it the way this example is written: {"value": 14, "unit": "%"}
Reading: {"value": 58, "unit": "%"}
